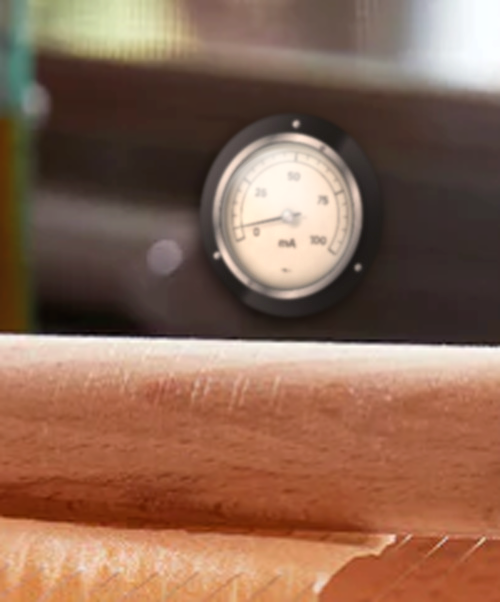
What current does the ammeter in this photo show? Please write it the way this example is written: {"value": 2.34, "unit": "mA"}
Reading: {"value": 5, "unit": "mA"}
